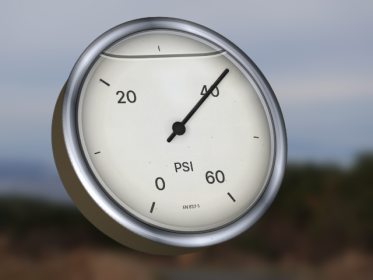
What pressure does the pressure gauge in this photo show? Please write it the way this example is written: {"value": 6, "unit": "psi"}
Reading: {"value": 40, "unit": "psi"}
